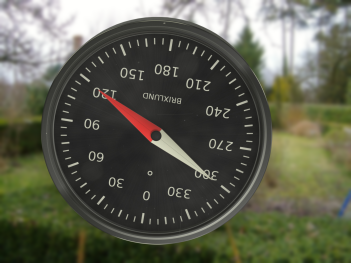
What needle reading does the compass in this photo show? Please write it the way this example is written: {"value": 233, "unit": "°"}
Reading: {"value": 120, "unit": "°"}
